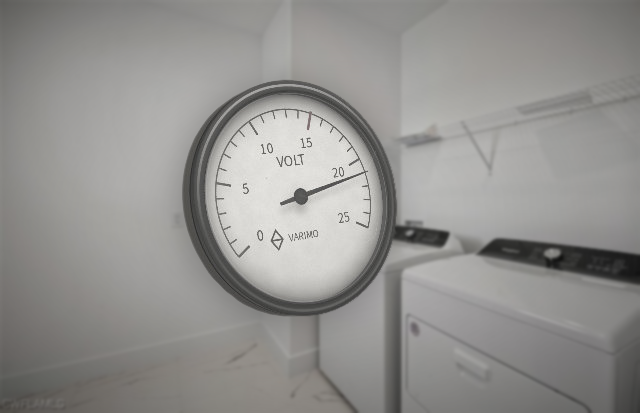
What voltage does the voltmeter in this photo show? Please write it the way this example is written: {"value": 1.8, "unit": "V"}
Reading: {"value": 21, "unit": "V"}
